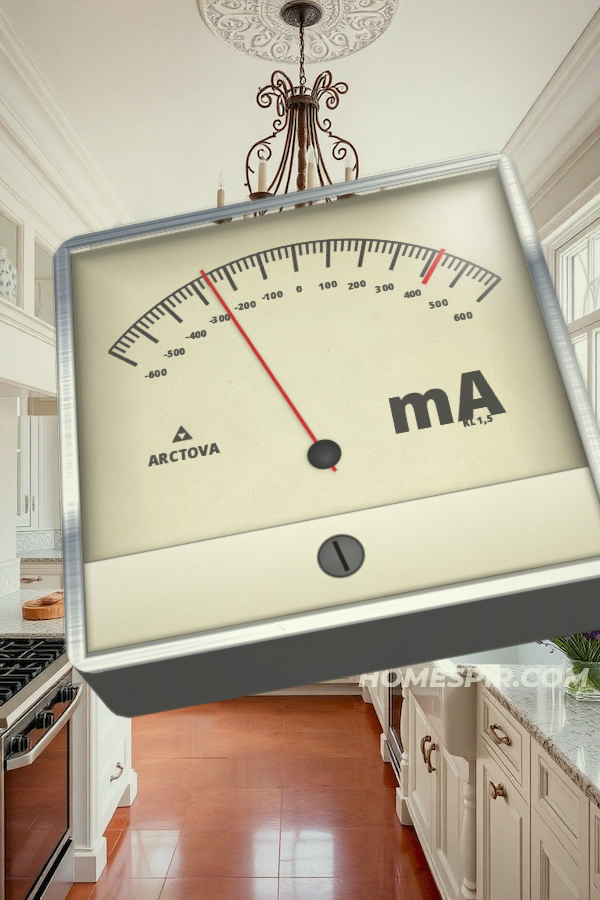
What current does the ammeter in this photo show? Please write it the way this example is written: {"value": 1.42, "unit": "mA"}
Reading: {"value": -260, "unit": "mA"}
